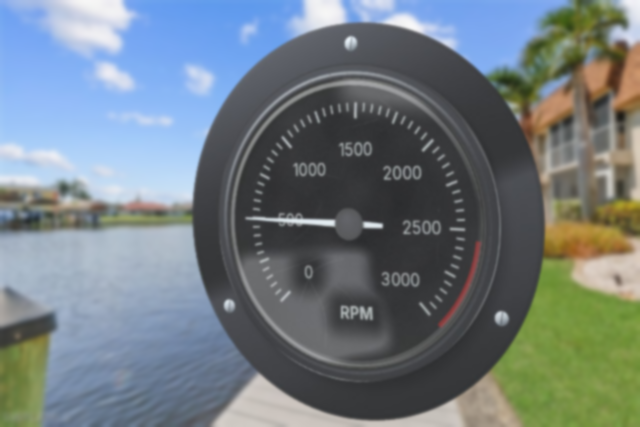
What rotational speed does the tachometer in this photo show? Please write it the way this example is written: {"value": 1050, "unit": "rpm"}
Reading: {"value": 500, "unit": "rpm"}
